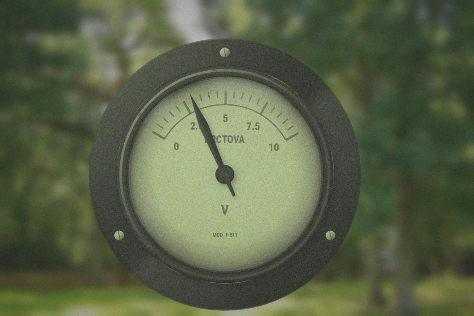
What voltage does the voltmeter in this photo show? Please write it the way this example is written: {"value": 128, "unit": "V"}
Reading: {"value": 3, "unit": "V"}
